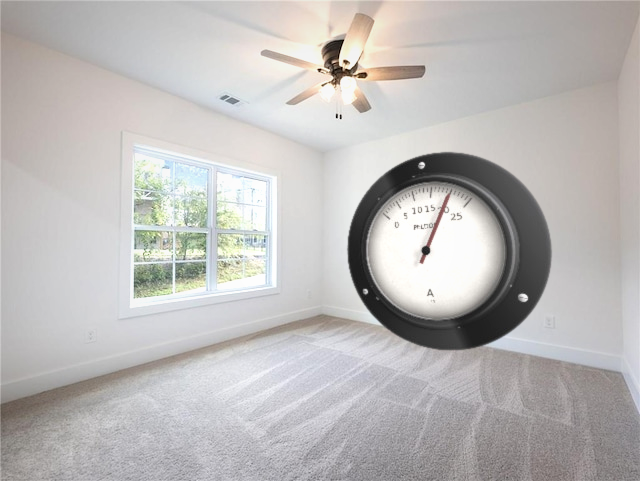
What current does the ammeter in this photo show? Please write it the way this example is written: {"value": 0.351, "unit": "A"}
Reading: {"value": 20, "unit": "A"}
